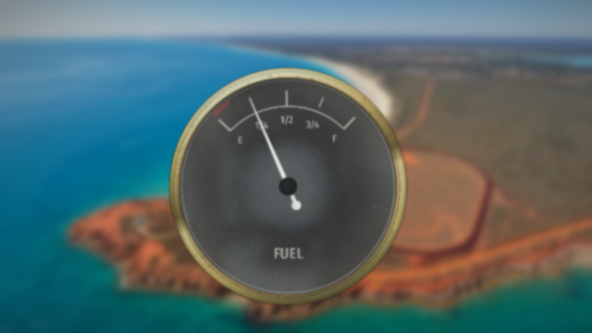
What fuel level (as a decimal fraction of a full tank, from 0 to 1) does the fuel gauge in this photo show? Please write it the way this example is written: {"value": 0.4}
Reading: {"value": 0.25}
